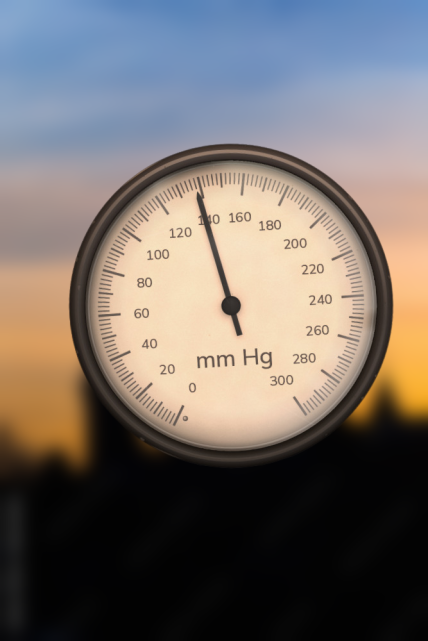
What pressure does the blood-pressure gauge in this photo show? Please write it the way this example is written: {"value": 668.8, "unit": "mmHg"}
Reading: {"value": 138, "unit": "mmHg"}
